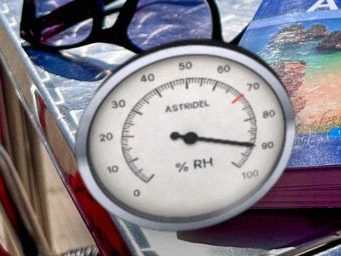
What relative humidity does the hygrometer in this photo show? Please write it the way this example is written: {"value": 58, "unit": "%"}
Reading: {"value": 90, "unit": "%"}
